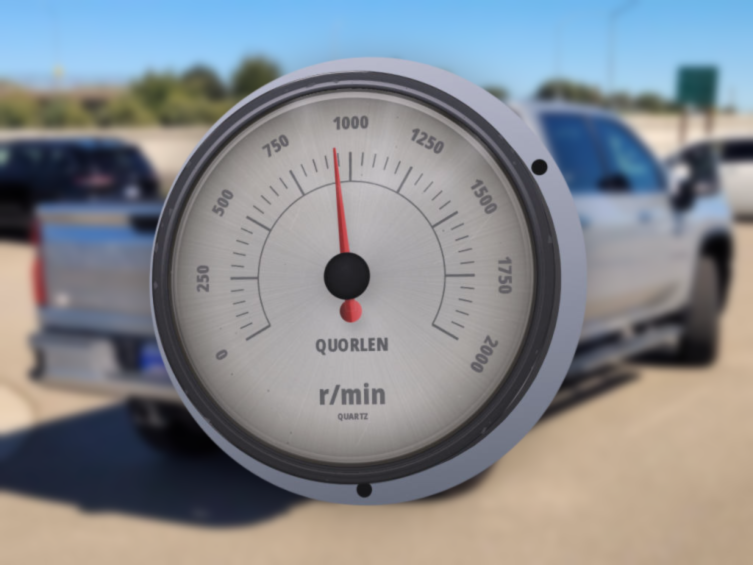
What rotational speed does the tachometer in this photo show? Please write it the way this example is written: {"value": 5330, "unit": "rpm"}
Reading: {"value": 950, "unit": "rpm"}
